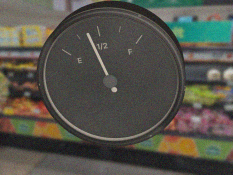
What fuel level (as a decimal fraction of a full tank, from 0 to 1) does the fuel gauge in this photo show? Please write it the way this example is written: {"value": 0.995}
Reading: {"value": 0.375}
